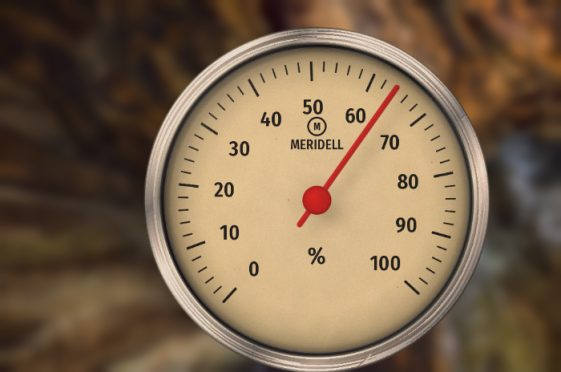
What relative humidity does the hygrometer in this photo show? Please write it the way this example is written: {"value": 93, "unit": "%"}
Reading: {"value": 64, "unit": "%"}
